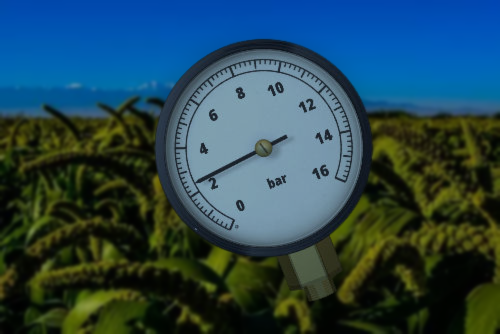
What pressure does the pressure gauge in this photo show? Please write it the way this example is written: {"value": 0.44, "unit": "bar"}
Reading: {"value": 2.4, "unit": "bar"}
